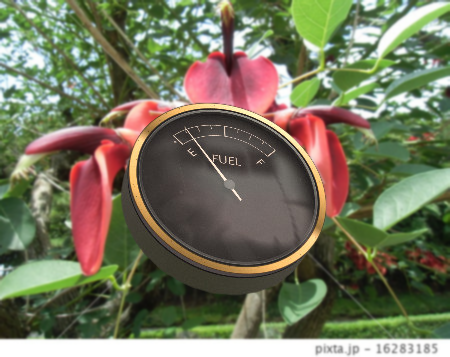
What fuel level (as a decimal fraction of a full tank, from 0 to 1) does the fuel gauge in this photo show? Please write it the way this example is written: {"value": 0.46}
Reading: {"value": 0.125}
